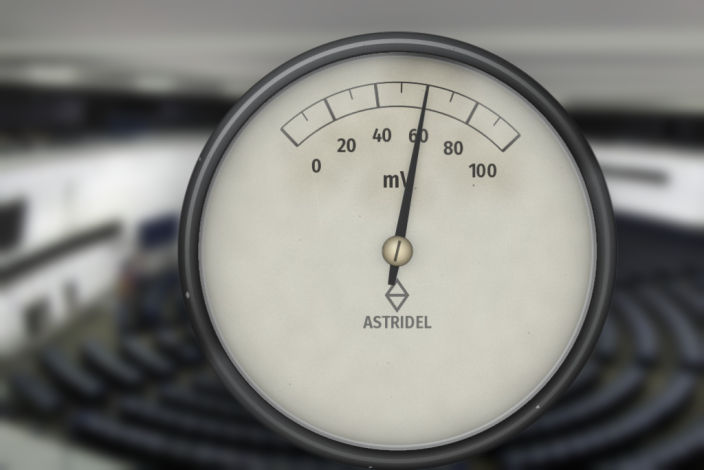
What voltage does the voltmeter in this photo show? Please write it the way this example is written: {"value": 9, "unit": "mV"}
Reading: {"value": 60, "unit": "mV"}
